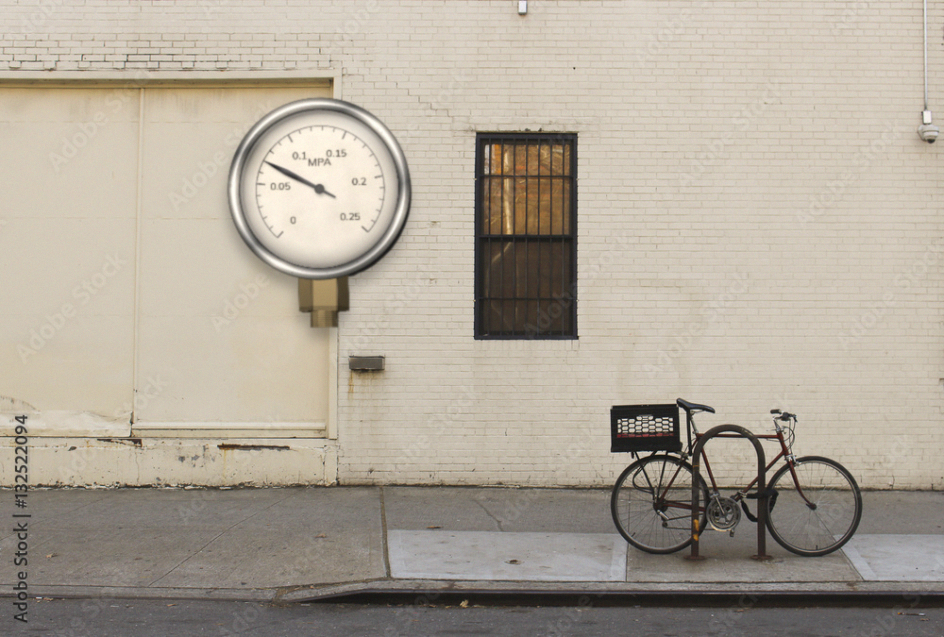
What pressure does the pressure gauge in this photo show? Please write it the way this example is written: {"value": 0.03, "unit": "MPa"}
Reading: {"value": 0.07, "unit": "MPa"}
